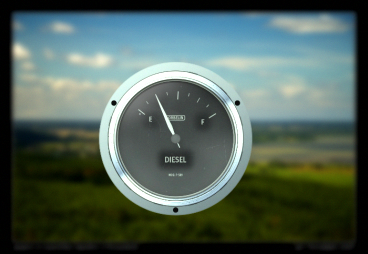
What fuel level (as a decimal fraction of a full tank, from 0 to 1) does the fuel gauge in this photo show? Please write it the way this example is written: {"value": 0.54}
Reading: {"value": 0.25}
